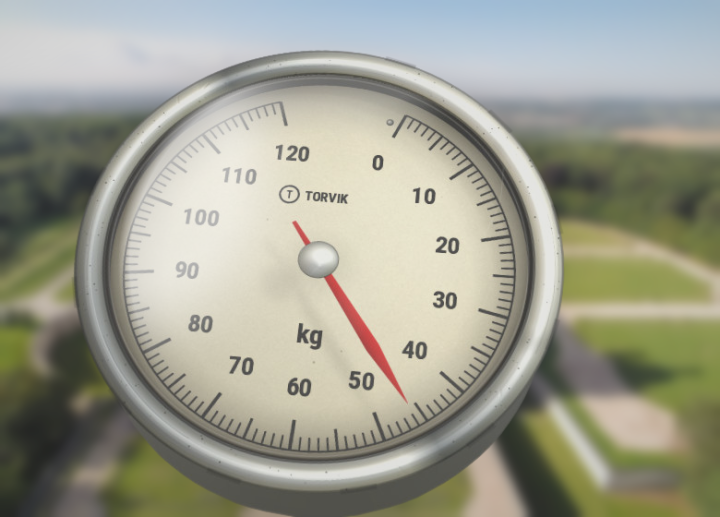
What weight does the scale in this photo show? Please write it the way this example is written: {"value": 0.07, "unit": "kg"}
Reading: {"value": 46, "unit": "kg"}
